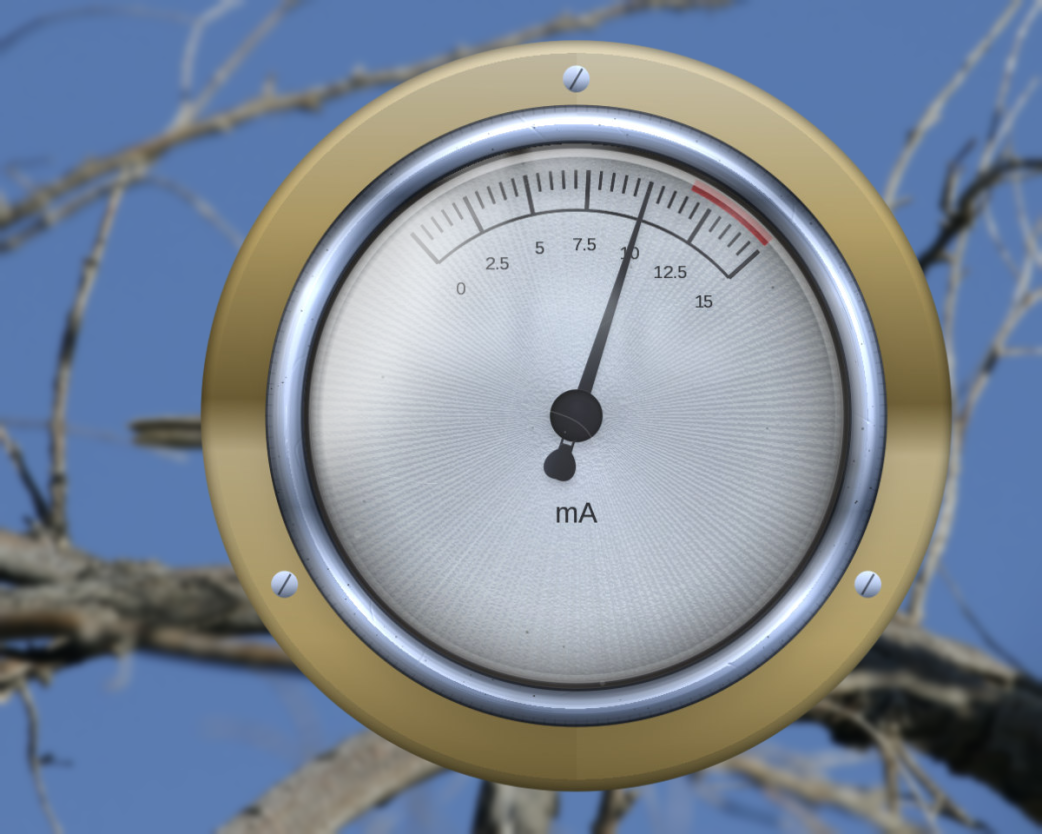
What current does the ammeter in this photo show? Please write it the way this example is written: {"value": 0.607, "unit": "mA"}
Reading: {"value": 10, "unit": "mA"}
